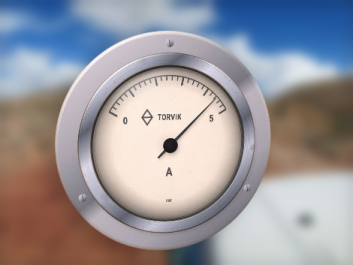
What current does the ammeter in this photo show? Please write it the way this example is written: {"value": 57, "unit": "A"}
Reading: {"value": 4.4, "unit": "A"}
